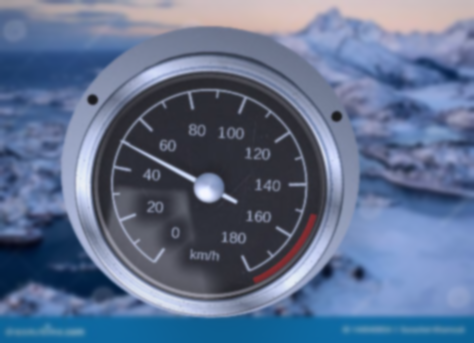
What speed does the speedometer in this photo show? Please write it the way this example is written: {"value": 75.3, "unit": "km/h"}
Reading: {"value": 50, "unit": "km/h"}
